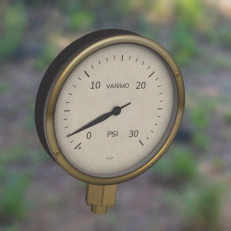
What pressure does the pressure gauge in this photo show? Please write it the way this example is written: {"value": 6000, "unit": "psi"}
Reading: {"value": 2, "unit": "psi"}
